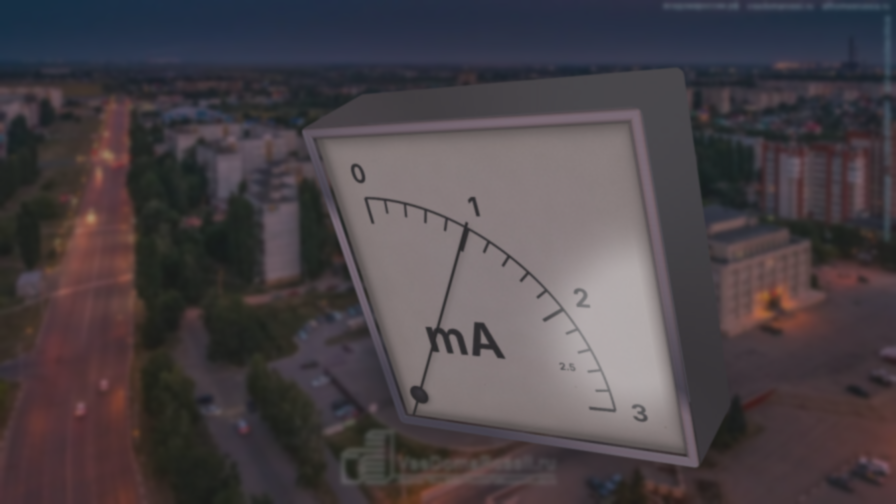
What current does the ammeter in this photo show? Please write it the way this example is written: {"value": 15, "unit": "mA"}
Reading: {"value": 1, "unit": "mA"}
